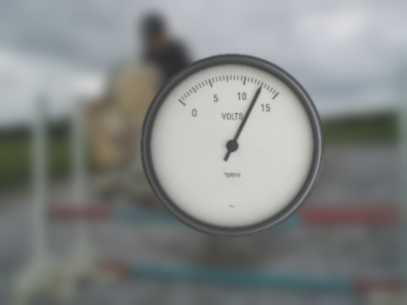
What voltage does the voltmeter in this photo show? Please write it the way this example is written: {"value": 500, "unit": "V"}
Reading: {"value": 12.5, "unit": "V"}
